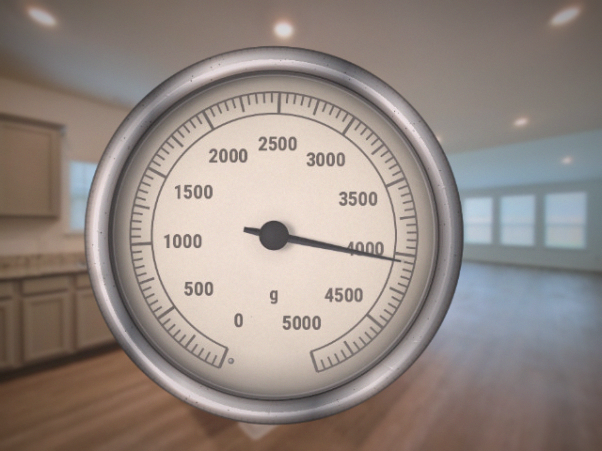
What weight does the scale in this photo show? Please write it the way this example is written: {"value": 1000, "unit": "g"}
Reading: {"value": 4050, "unit": "g"}
